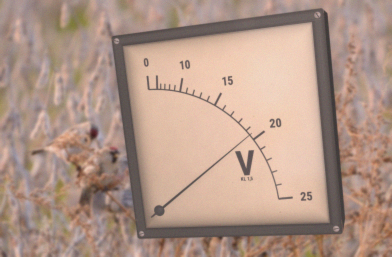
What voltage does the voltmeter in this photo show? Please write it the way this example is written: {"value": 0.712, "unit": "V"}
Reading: {"value": 19.5, "unit": "V"}
